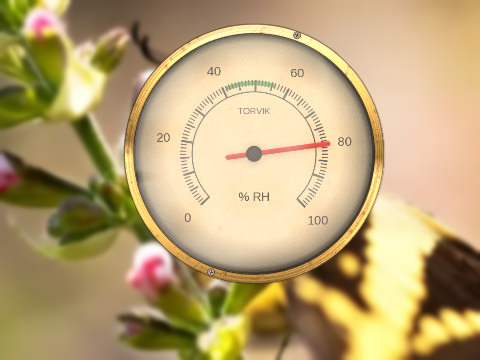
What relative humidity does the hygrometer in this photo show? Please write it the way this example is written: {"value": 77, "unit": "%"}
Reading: {"value": 80, "unit": "%"}
